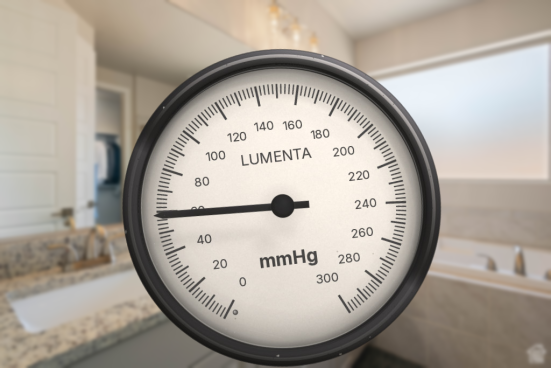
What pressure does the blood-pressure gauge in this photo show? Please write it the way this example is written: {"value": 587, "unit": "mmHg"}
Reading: {"value": 58, "unit": "mmHg"}
